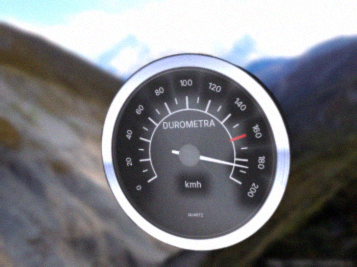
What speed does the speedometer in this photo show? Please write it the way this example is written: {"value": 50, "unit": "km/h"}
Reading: {"value": 185, "unit": "km/h"}
